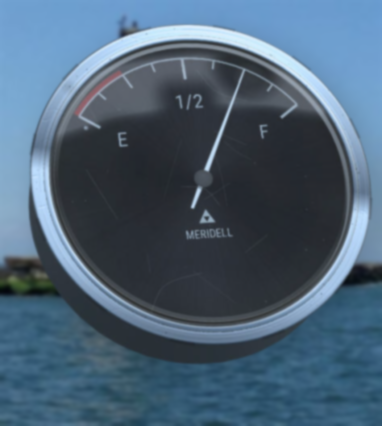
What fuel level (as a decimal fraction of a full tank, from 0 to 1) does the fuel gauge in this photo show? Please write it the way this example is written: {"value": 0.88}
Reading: {"value": 0.75}
